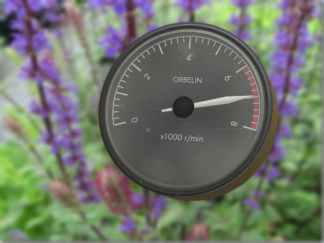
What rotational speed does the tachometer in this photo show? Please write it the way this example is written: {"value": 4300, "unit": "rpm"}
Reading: {"value": 7000, "unit": "rpm"}
